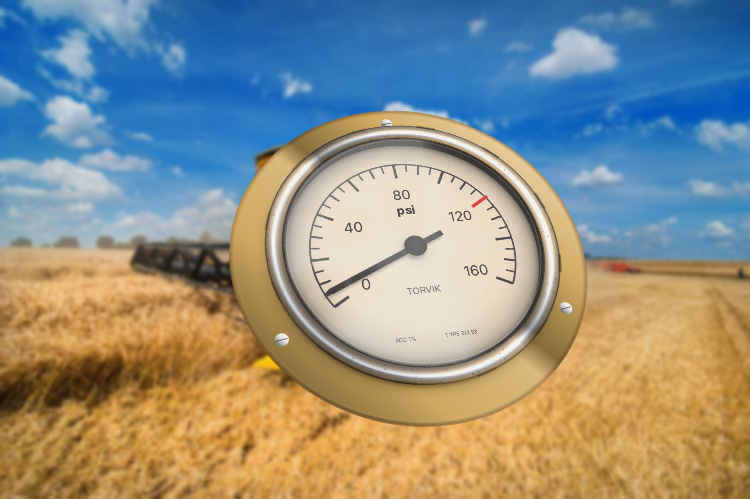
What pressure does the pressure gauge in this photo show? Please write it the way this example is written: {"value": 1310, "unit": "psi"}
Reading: {"value": 5, "unit": "psi"}
